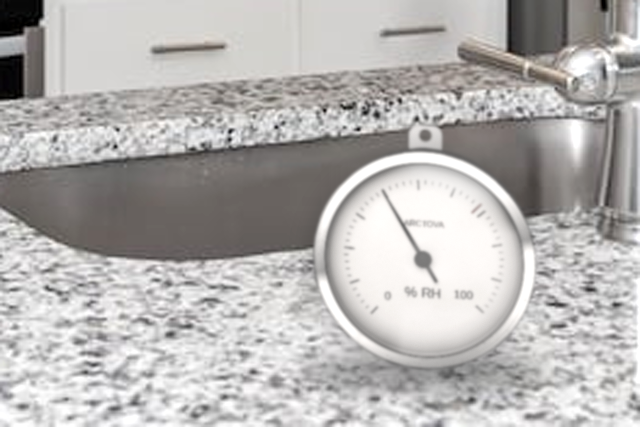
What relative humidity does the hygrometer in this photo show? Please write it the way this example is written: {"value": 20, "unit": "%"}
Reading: {"value": 40, "unit": "%"}
